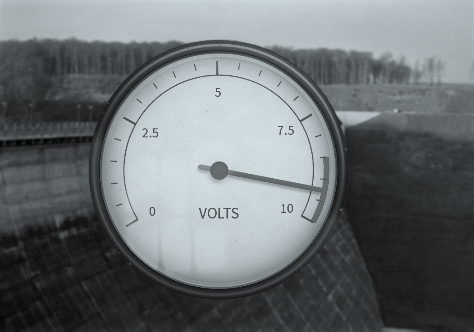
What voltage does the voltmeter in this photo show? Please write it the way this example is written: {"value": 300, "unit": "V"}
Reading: {"value": 9.25, "unit": "V"}
